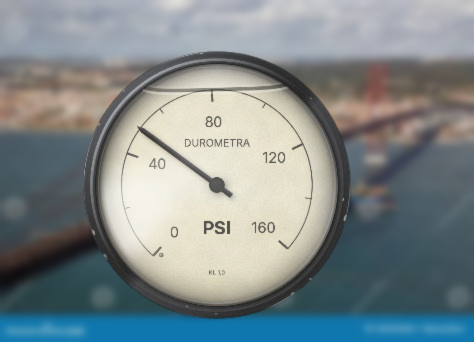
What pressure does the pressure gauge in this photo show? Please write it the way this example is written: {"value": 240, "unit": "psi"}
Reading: {"value": 50, "unit": "psi"}
